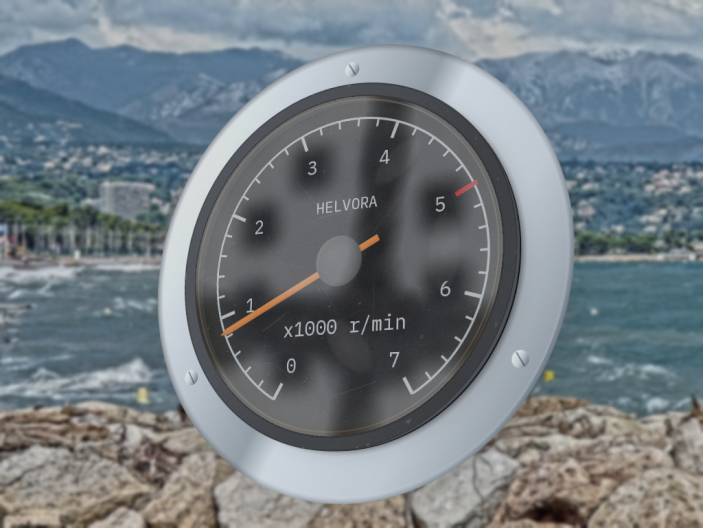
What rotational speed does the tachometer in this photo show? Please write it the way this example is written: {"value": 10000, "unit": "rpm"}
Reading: {"value": 800, "unit": "rpm"}
